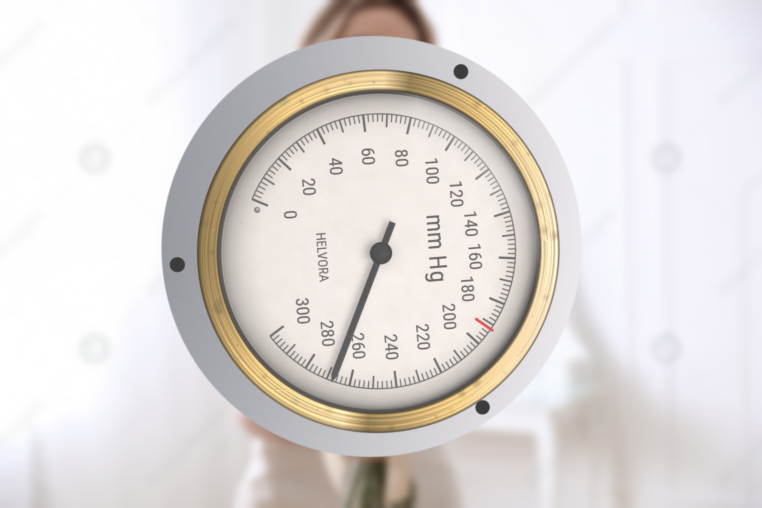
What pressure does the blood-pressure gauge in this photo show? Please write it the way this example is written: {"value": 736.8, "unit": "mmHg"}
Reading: {"value": 268, "unit": "mmHg"}
